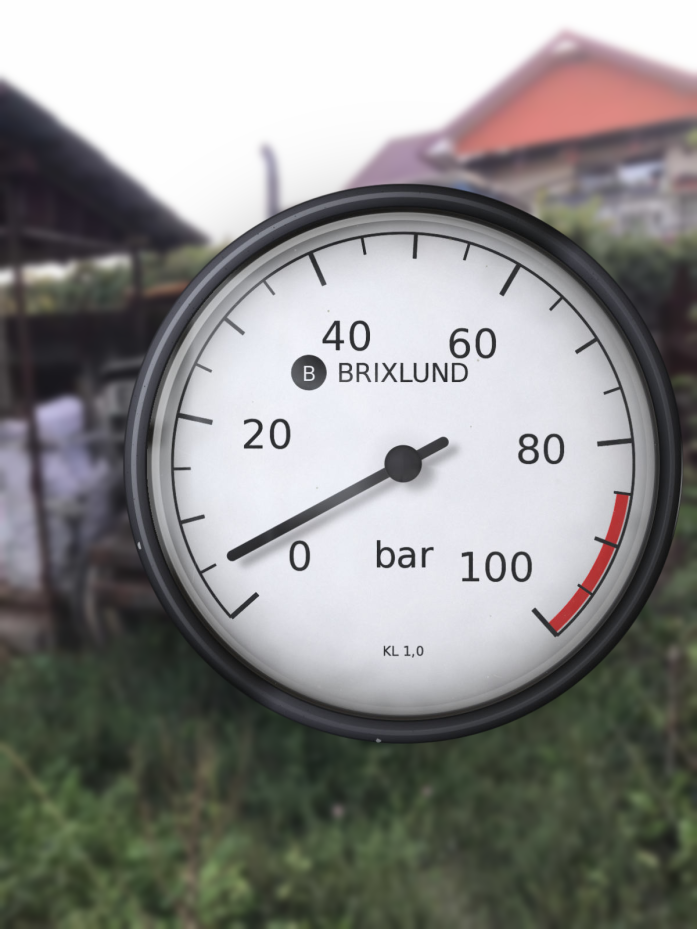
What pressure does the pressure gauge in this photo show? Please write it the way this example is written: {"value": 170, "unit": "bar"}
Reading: {"value": 5, "unit": "bar"}
